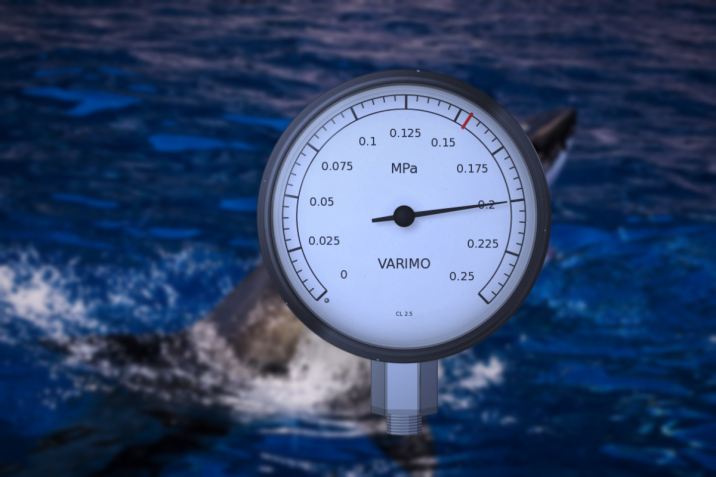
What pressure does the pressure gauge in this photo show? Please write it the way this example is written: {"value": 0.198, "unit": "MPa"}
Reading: {"value": 0.2, "unit": "MPa"}
